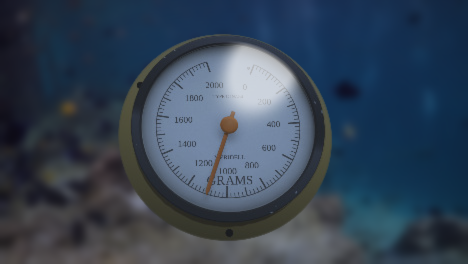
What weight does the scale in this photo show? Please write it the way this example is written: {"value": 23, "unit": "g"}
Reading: {"value": 1100, "unit": "g"}
